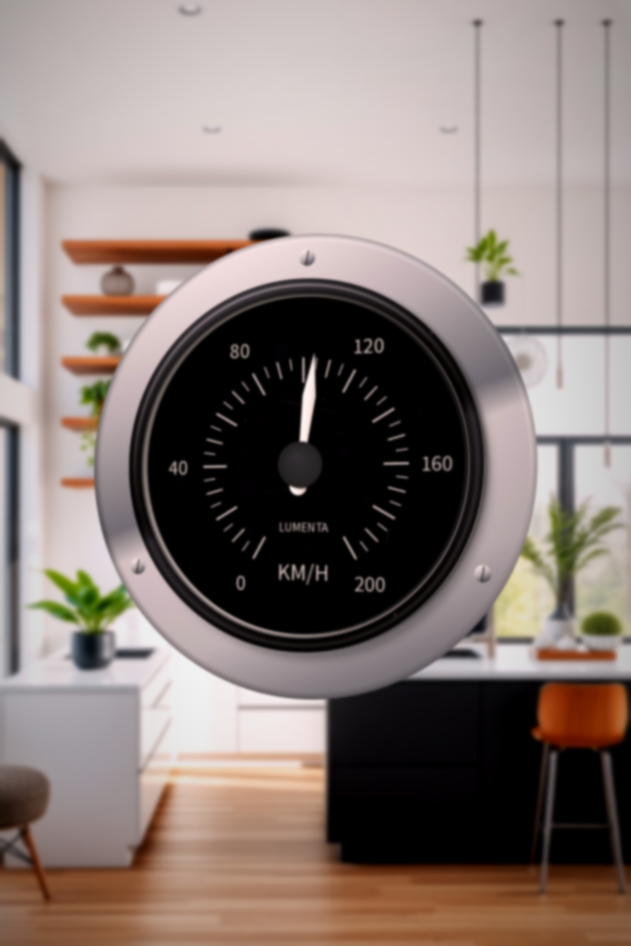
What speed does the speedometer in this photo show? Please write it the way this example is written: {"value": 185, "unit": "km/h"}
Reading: {"value": 105, "unit": "km/h"}
